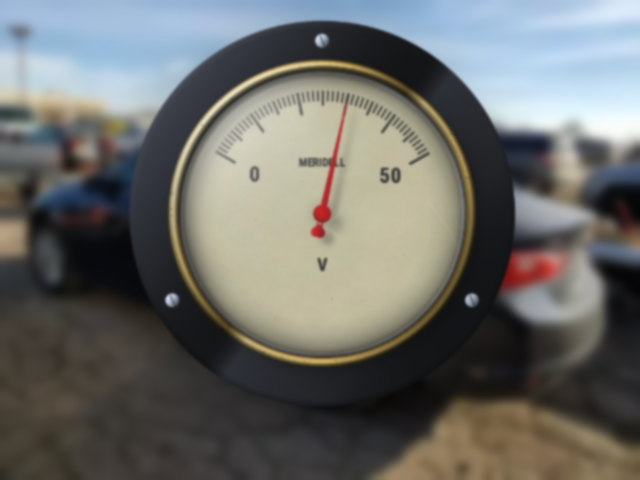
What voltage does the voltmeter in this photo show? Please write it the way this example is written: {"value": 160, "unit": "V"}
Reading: {"value": 30, "unit": "V"}
